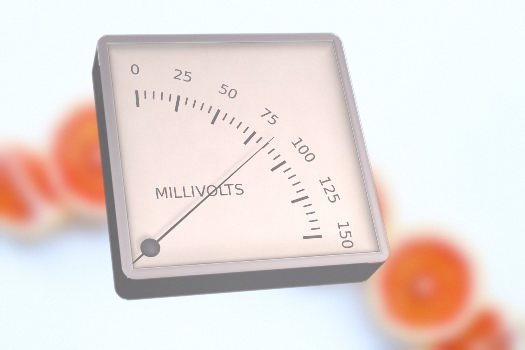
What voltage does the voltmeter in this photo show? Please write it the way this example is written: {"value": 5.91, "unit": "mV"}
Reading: {"value": 85, "unit": "mV"}
